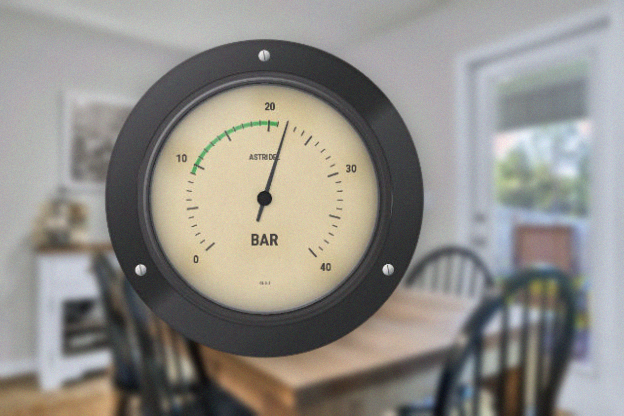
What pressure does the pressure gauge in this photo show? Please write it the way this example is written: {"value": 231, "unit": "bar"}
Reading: {"value": 22, "unit": "bar"}
